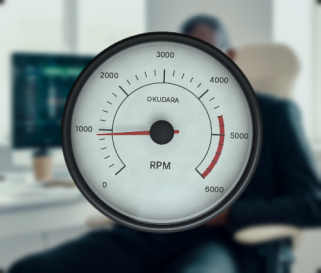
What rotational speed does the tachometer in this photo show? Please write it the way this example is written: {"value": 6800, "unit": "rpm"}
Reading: {"value": 900, "unit": "rpm"}
